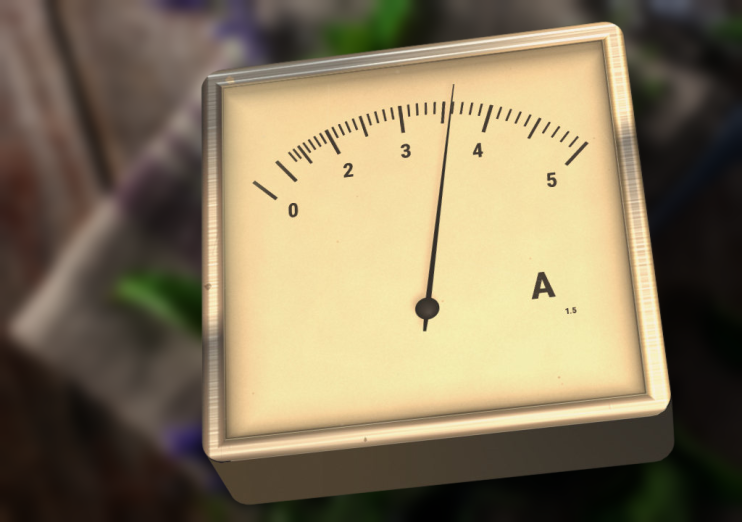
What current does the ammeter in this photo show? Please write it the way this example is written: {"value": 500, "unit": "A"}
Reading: {"value": 3.6, "unit": "A"}
